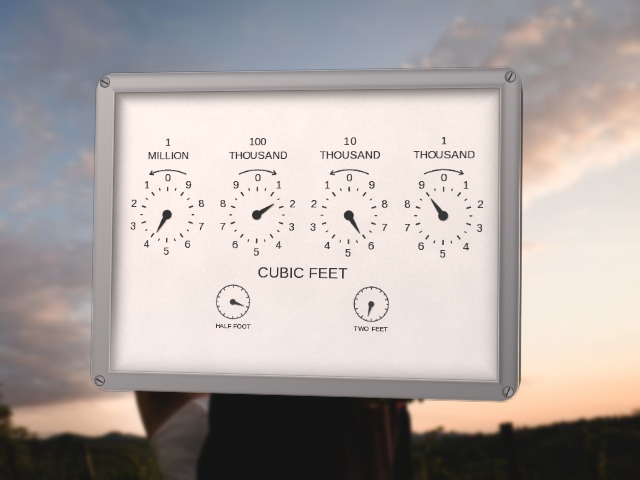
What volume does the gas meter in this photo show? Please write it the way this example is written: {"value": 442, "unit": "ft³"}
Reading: {"value": 415900, "unit": "ft³"}
